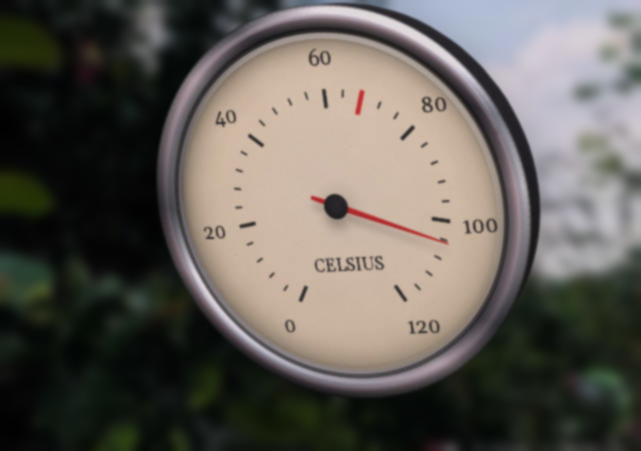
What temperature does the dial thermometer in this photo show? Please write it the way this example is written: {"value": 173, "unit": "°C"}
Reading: {"value": 104, "unit": "°C"}
